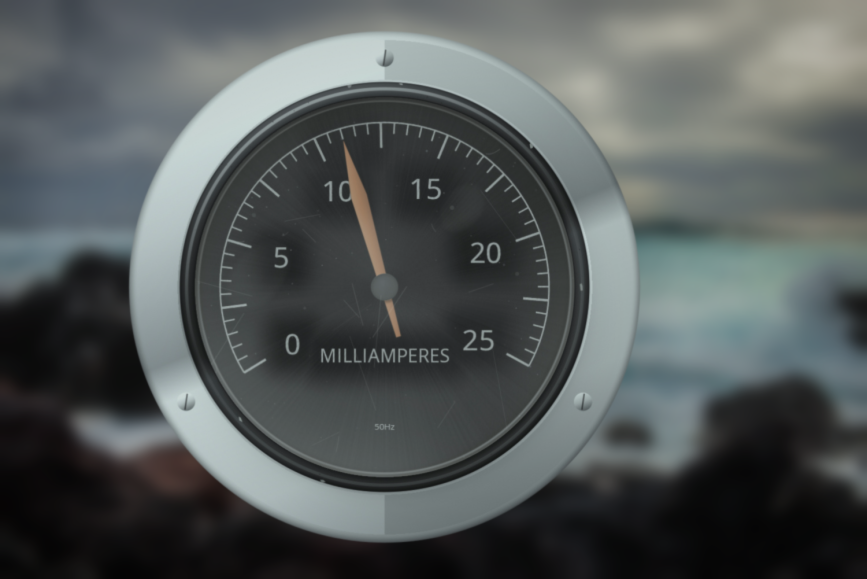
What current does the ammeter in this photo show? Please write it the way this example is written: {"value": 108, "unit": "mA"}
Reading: {"value": 11, "unit": "mA"}
